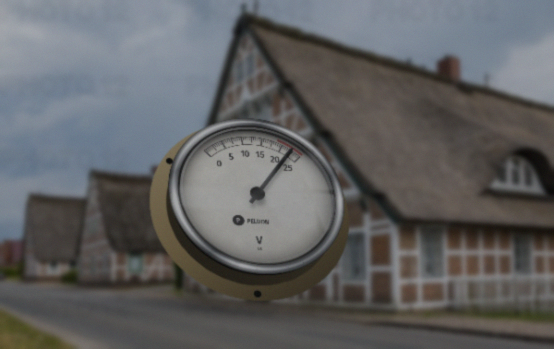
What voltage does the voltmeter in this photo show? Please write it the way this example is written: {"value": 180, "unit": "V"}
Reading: {"value": 22.5, "unit": "V"}
